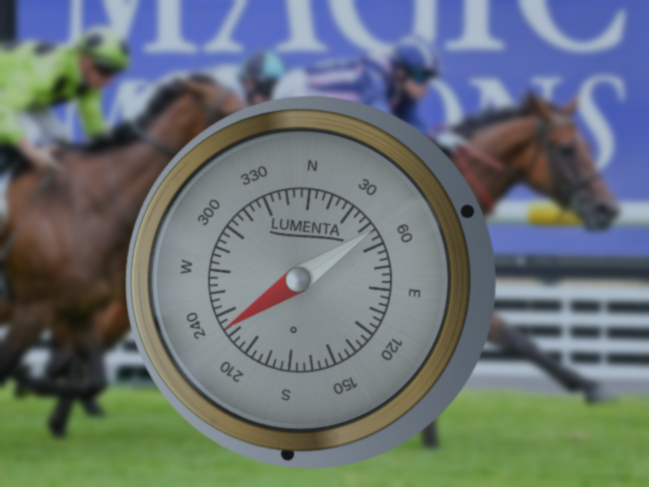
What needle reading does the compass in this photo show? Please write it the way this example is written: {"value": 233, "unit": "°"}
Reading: {"value": 230, "unit": "°"}
